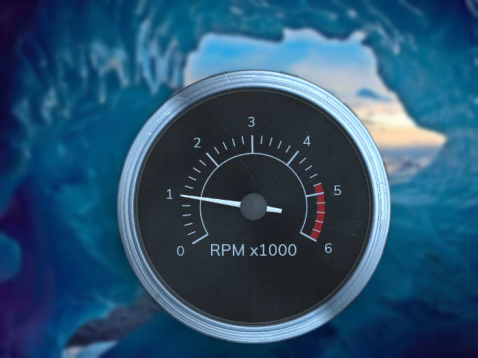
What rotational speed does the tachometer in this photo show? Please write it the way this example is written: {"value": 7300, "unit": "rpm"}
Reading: {"value": 1000, "unit": "rpm"}
